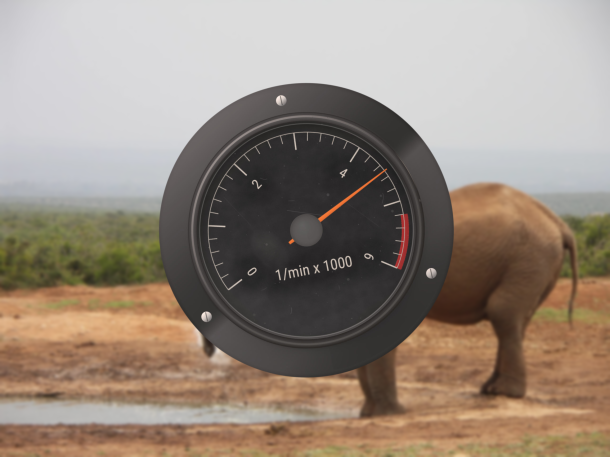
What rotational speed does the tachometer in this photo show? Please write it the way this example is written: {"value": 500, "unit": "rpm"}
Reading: {"value": 4500, "unit": "rpm"}
